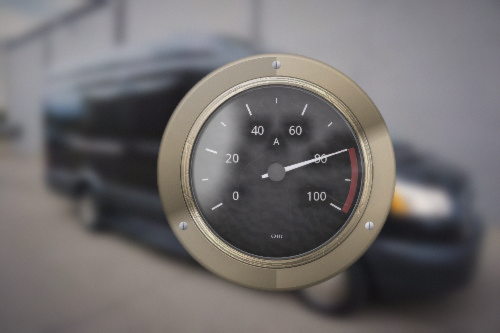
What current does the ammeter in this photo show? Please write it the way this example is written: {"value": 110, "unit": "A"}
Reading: {"value": 80, "unit": "A"}
